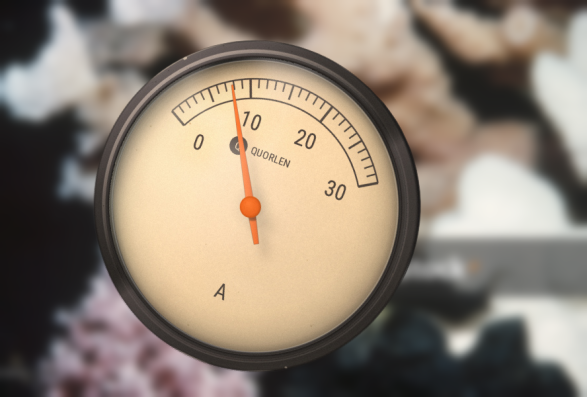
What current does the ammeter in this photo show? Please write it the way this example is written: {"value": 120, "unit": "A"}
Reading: {"value": 8, "unit": "A"}
